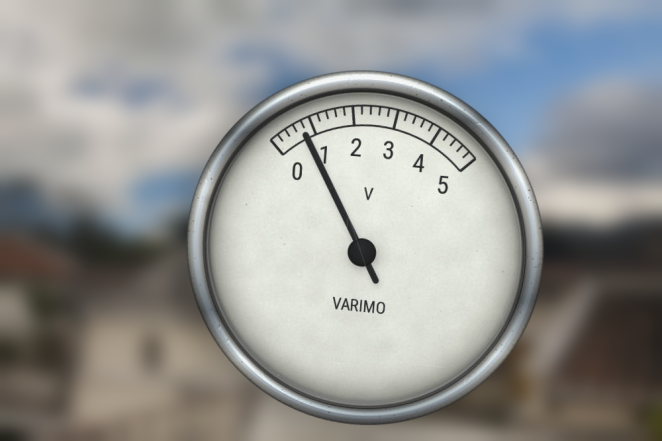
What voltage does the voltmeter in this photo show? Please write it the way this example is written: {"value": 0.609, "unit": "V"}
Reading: {"value": 0.8, "unit": "V"}
